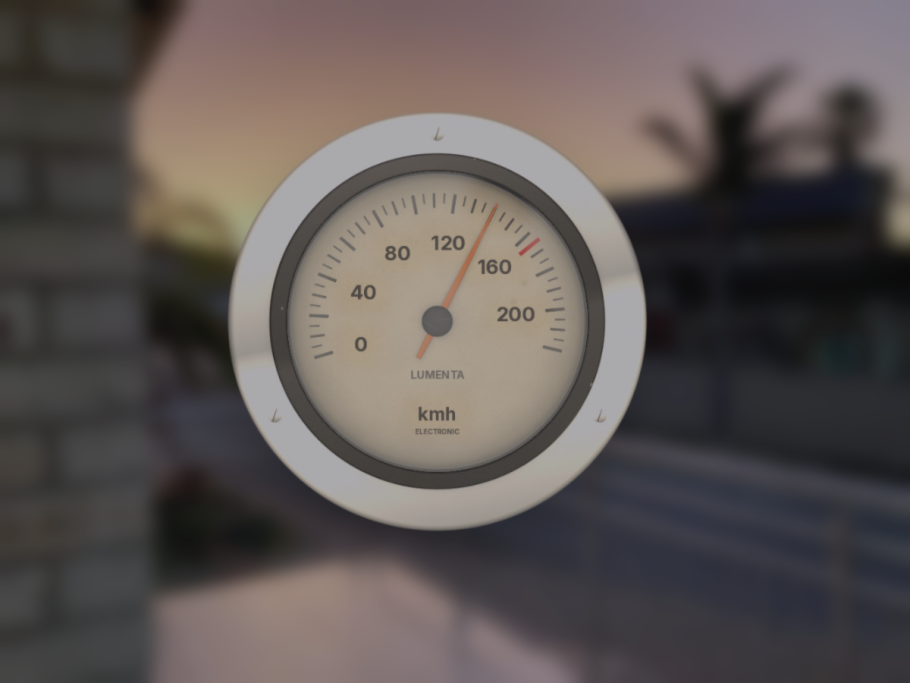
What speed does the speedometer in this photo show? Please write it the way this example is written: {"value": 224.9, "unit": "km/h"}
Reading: {"value": 140, "unit": "km/h"}
